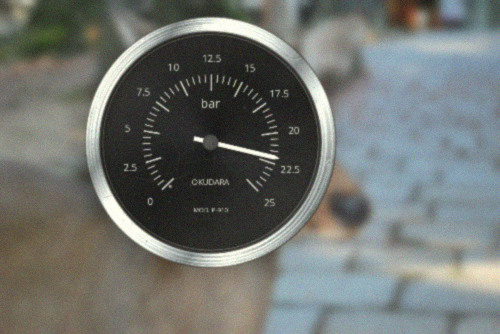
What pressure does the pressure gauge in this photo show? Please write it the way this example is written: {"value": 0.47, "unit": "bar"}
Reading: {"value": 22, "unit": "bar"}
